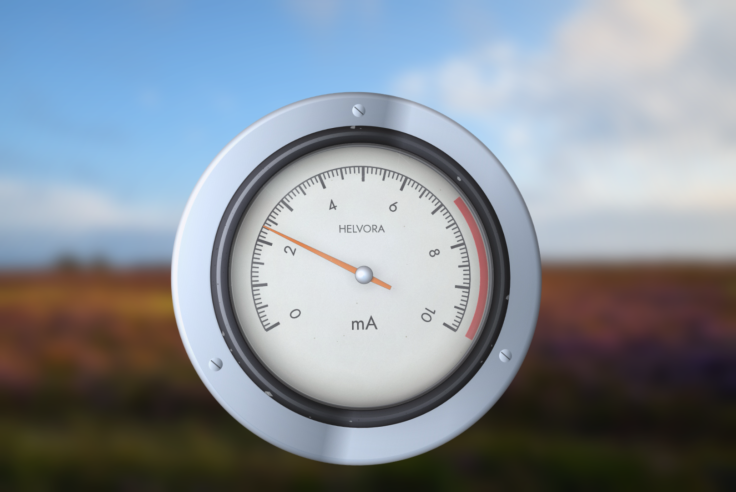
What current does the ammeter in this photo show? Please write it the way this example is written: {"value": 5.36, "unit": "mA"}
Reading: {"value": 2.3, "unit": "mA"}
